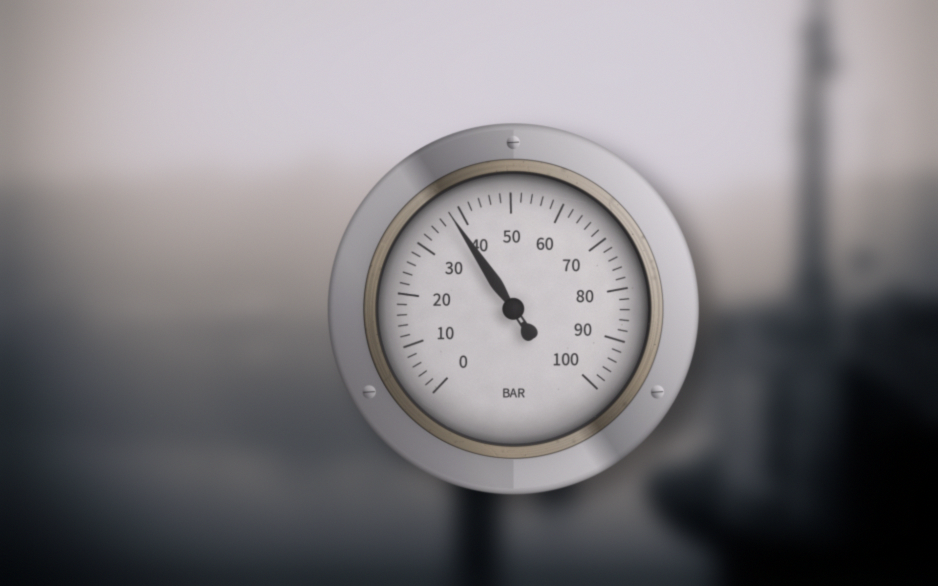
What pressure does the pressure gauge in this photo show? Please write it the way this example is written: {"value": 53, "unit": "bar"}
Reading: {"value": 38, "unit": "bar"}
